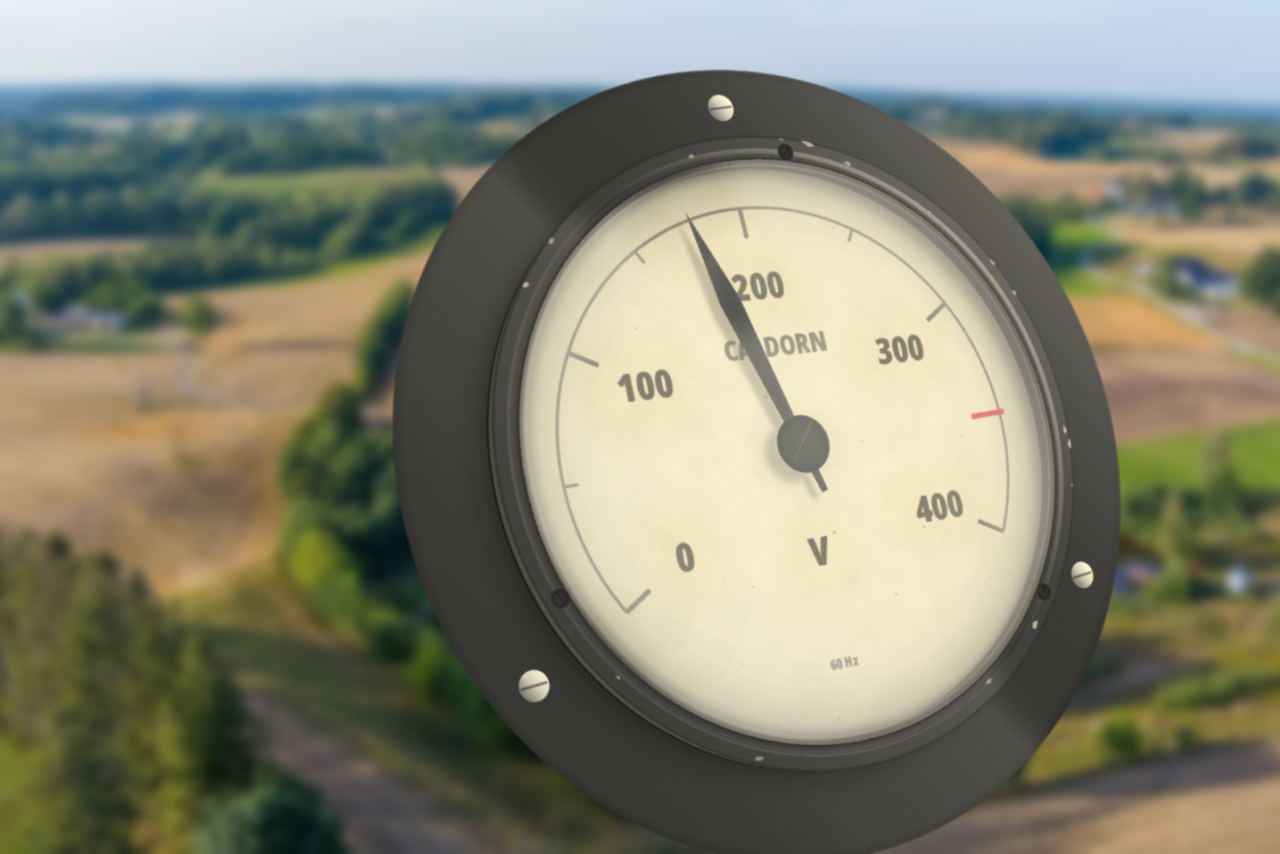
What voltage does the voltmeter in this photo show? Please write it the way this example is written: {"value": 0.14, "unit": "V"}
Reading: {"value": 175, "unit": "V"}
